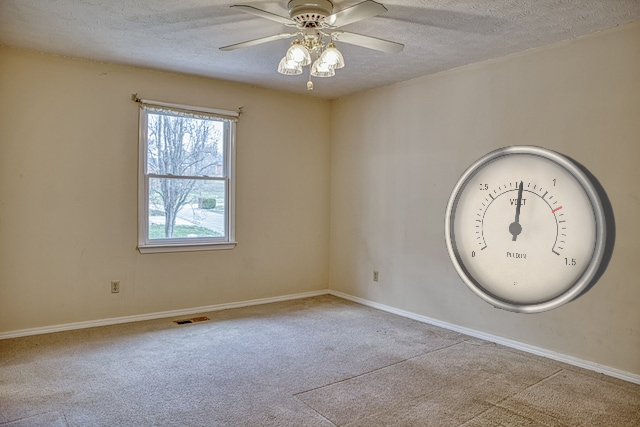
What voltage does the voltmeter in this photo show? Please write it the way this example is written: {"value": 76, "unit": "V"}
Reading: {"value": 0.8, "unit": "V"}
